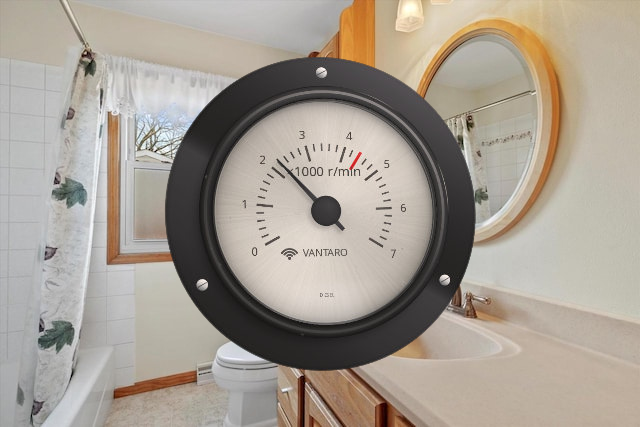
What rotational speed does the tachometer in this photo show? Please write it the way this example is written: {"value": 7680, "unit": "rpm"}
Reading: {"value": 2200, "unit": "rpm"}
